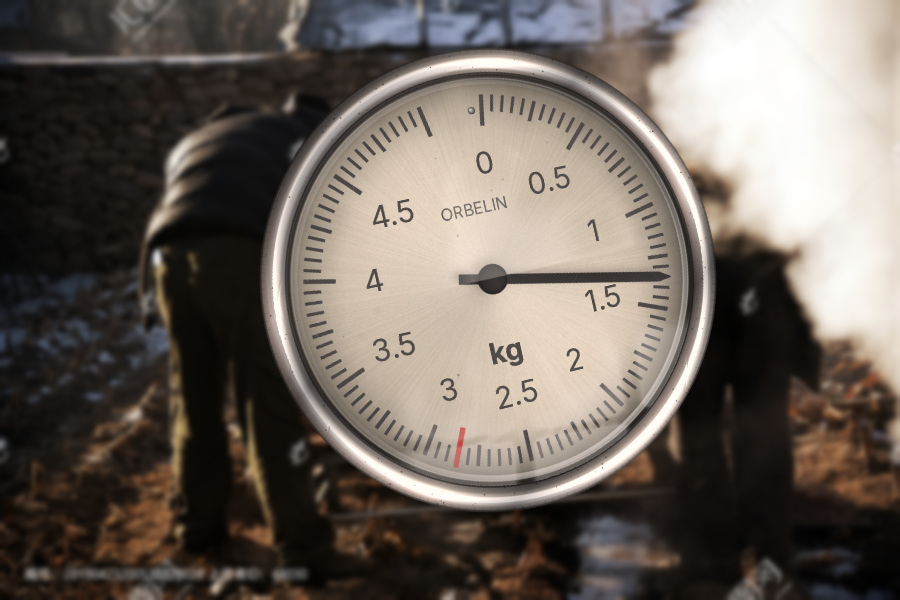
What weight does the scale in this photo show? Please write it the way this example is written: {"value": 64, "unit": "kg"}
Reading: {"value": 1.35, "unit": "kg"}
